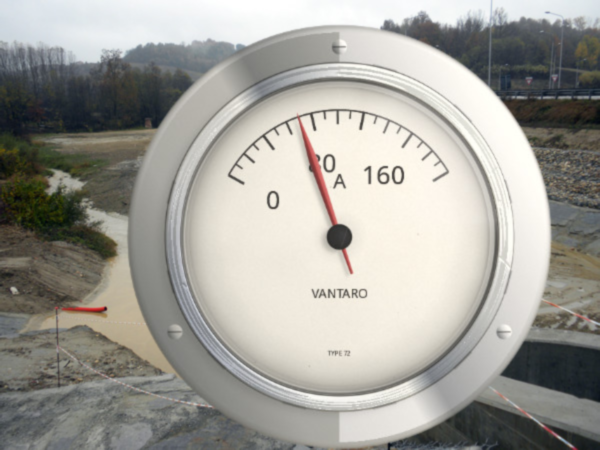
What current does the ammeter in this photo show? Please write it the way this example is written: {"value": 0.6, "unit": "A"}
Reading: {"value": 70, "unit": "A"}
